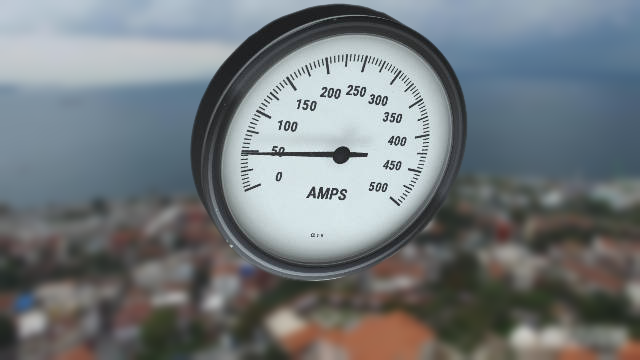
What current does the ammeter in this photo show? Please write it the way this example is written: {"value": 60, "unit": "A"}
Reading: {"value": 50, "unit": "A"}
